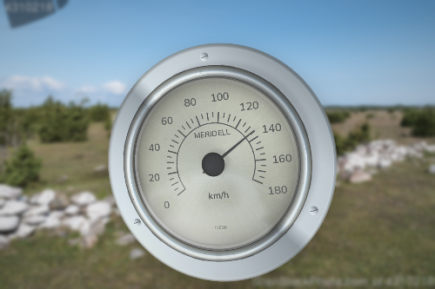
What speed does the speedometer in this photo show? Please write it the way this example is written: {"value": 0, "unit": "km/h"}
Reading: {"value": 135, "unit": "km/h"}
